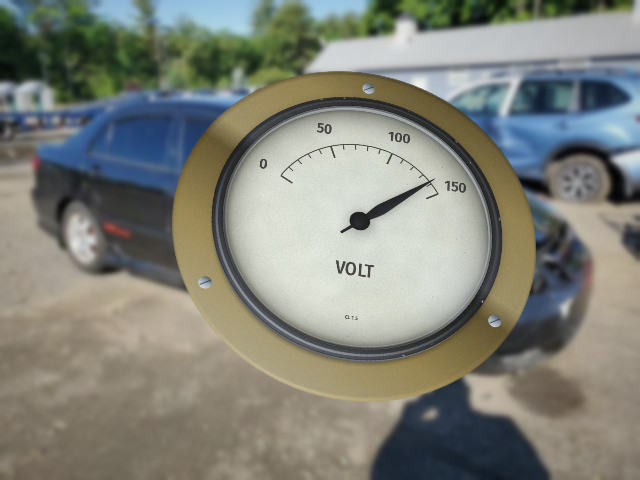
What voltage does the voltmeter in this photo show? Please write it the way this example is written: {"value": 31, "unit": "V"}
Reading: {"value": 140, "unit": "V"}
